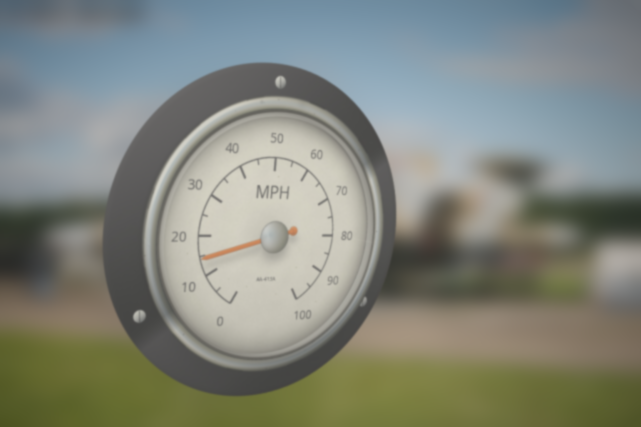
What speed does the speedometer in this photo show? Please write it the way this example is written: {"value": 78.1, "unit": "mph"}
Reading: {"value": 15, "unit": "mph"}
